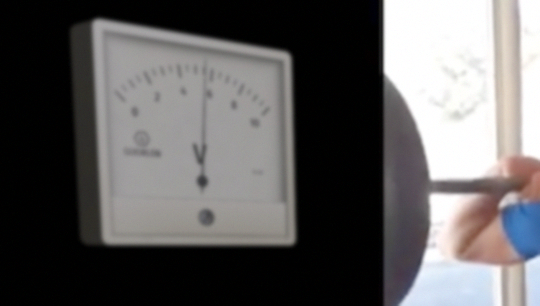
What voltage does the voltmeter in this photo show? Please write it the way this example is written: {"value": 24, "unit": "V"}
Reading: {"value": 5.5, "unit": "V"}
